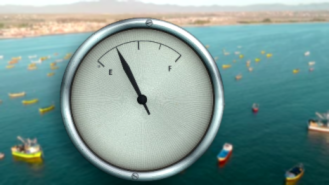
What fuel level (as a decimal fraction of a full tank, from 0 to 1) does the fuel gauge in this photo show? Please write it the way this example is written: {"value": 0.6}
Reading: {"value": 0.25}
